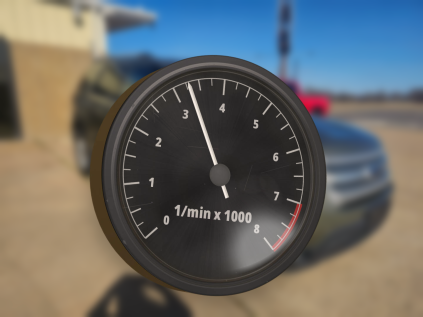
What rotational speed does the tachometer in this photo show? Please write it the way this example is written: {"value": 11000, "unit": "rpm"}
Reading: {"value": 3250, "unit": "rpm"}
